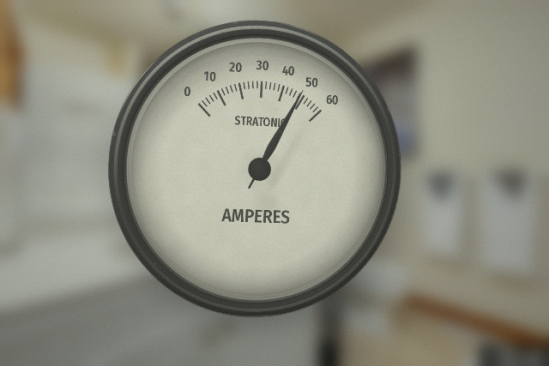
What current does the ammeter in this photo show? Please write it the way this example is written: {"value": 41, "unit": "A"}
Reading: {"value": 48, "unit": "A"}
